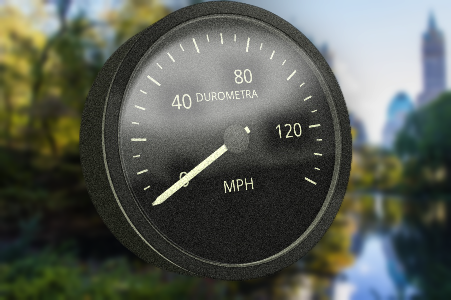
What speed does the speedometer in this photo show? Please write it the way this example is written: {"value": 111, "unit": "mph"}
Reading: {"value": 0, "unit": "mph"}
